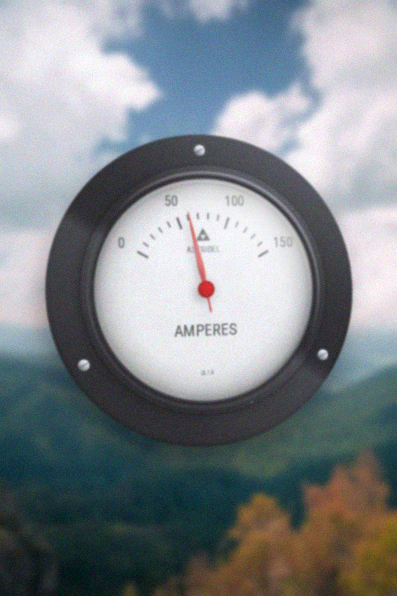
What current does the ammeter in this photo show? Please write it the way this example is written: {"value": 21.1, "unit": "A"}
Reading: {"value": 60, "unit": "A"}
